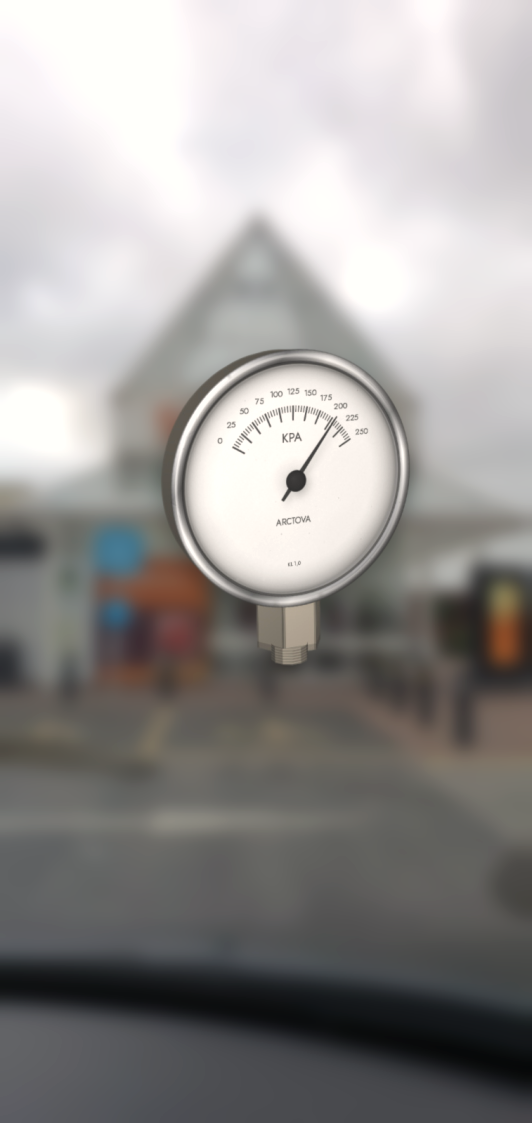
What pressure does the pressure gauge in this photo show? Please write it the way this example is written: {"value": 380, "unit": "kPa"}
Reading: {"value": 200, "unit": "kPa"}
